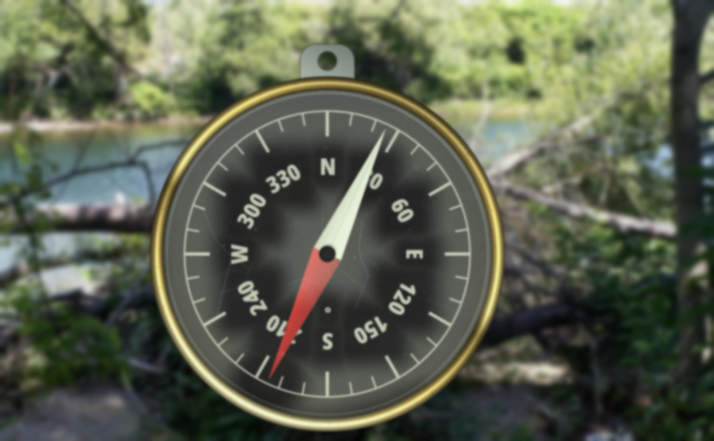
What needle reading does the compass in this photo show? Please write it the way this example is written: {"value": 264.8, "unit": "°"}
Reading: {"value": 205, "unit": "°"}
